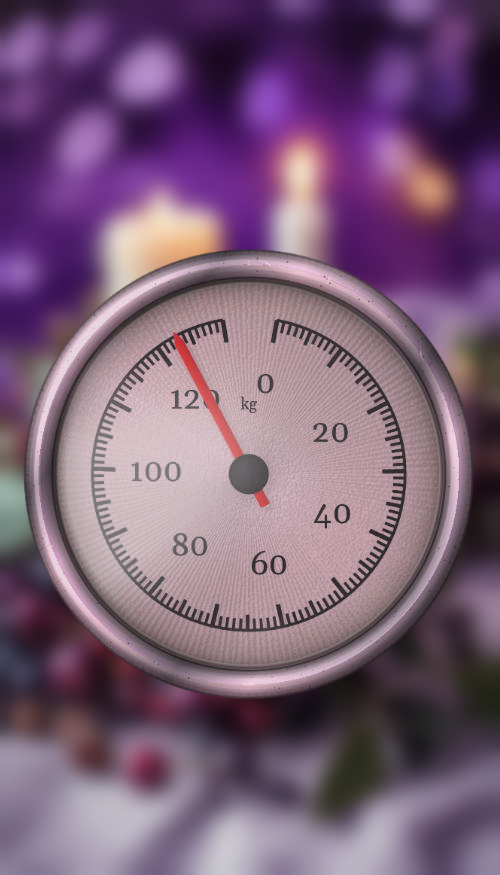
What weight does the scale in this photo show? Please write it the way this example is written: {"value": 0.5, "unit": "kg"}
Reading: {"value": 123, "unit": "kg"}
